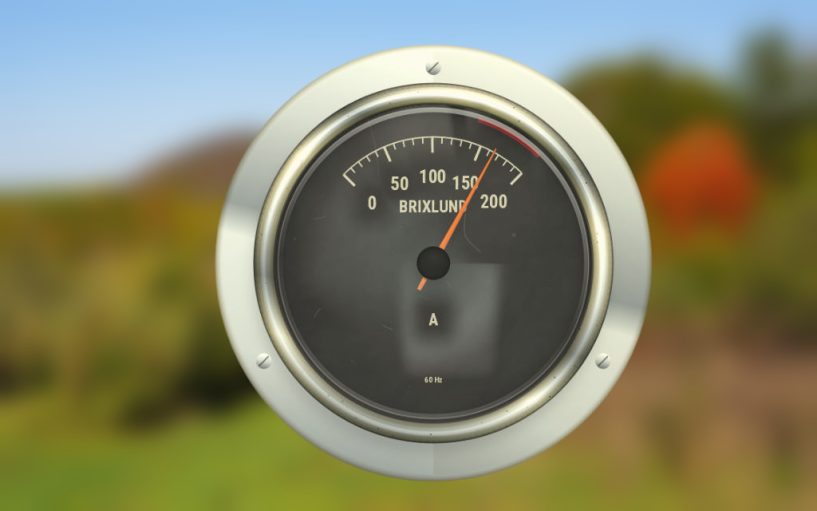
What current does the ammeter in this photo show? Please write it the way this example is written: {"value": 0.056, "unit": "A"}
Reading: {"value": 165, "unit": "A"}
